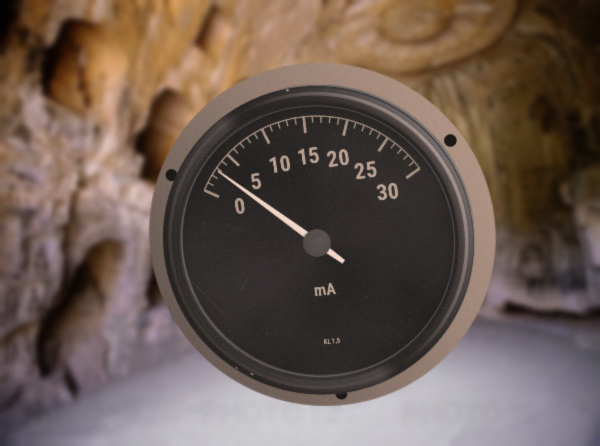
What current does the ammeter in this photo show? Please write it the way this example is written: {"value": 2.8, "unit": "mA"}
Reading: {"value": 3, "unit": "mA"}
